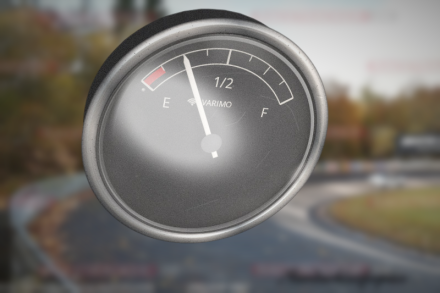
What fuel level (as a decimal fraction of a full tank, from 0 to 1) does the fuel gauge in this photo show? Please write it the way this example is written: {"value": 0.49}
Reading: {"value": 0.25}
